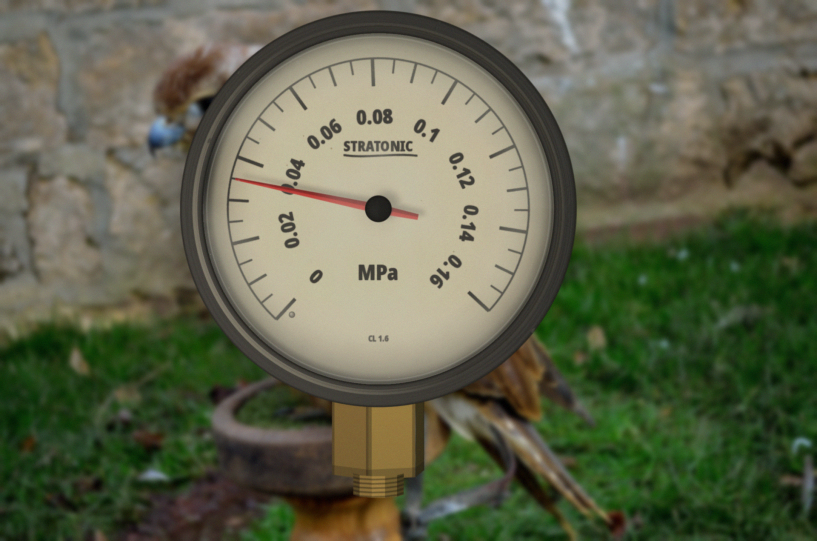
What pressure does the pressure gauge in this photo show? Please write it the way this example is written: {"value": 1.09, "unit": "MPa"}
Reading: {"value": 0.035, "unit": "MPa"}
